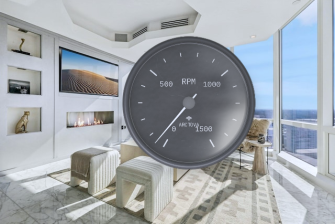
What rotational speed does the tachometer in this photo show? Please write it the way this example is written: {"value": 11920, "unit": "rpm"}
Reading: {"value": 50, "unit": "rpm"}
